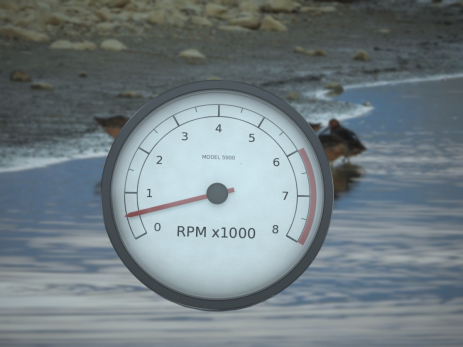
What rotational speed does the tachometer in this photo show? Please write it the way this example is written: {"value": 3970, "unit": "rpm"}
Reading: {"value": 500, "unit": "rpm"}
